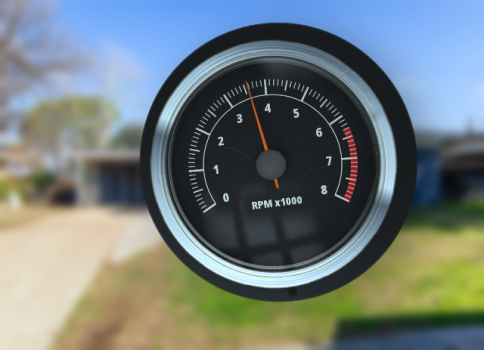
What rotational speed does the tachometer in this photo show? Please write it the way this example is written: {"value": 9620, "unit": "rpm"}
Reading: {"value": 3600, "unit": "rpm"}
